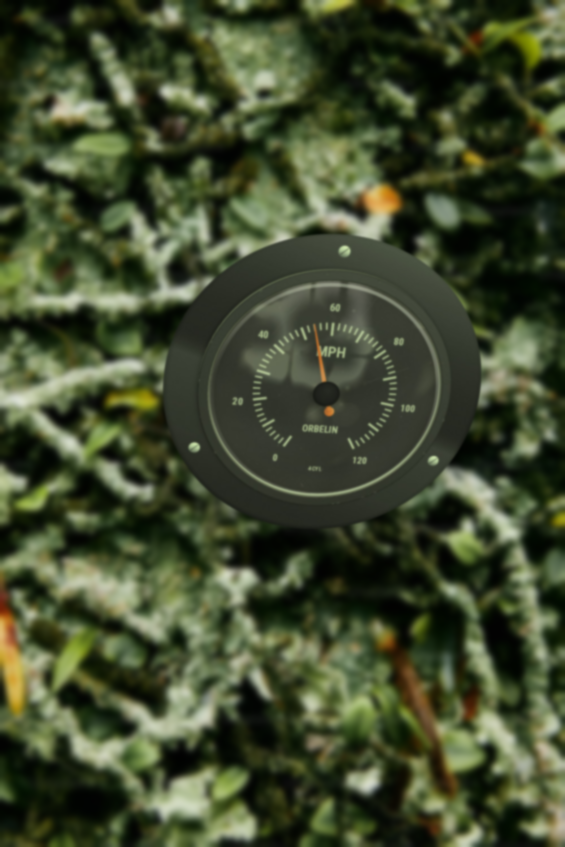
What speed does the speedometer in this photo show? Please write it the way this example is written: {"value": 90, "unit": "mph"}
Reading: {"value": 54, "unit": "mph"}
